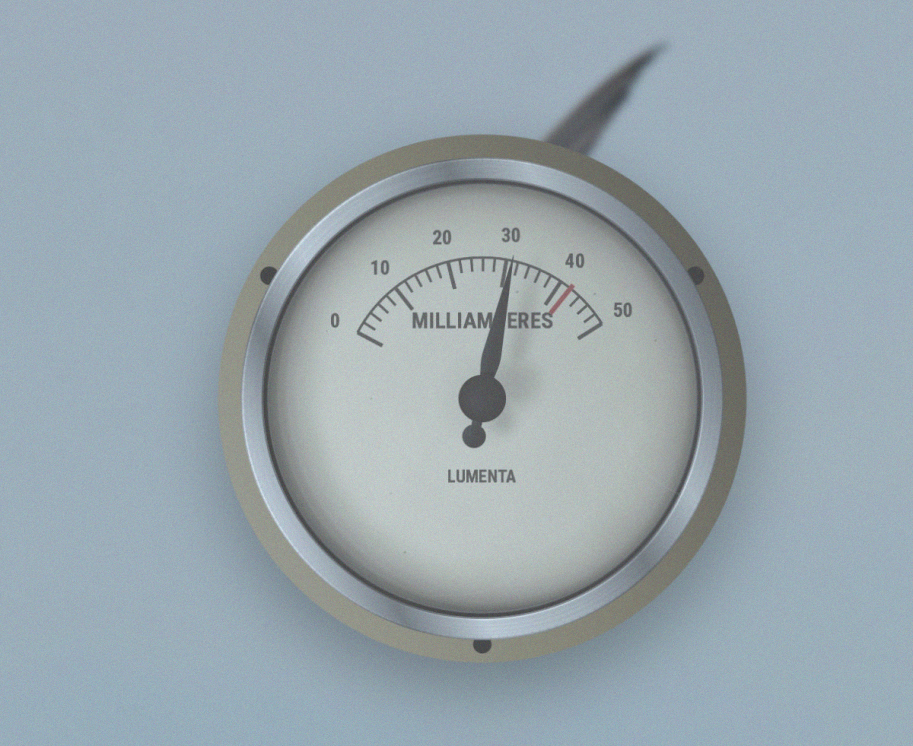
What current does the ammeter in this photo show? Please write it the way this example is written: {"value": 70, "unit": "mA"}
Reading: {"value": 31, "unit": "mA"}
